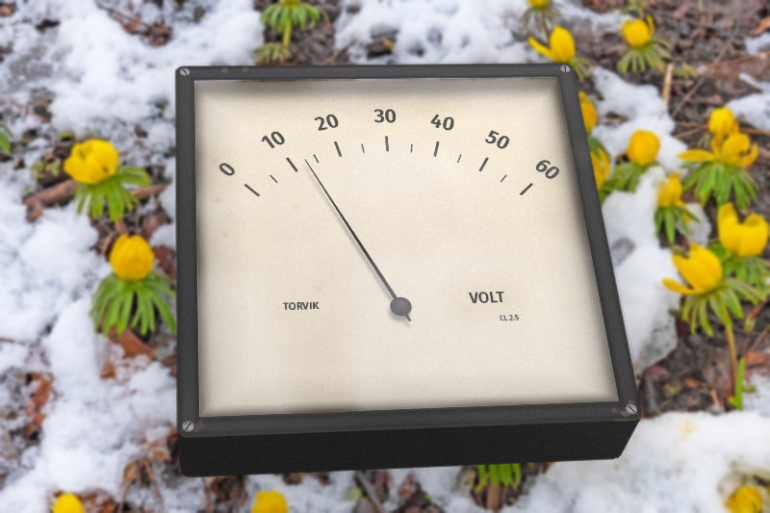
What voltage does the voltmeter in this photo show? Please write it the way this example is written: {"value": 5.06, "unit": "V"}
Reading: {"value": 12.5, "unit": "V"}
